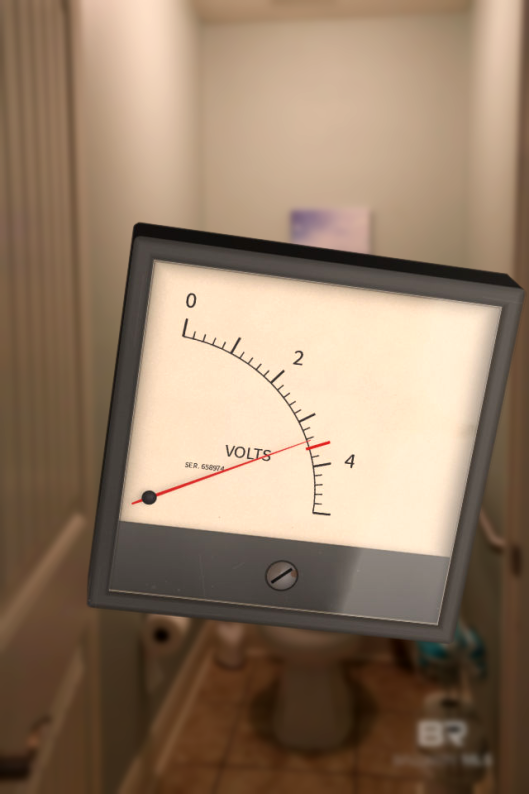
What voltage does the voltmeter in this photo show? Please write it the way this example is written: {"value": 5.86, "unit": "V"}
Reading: {"value": 3.4, "unit": "V"}
